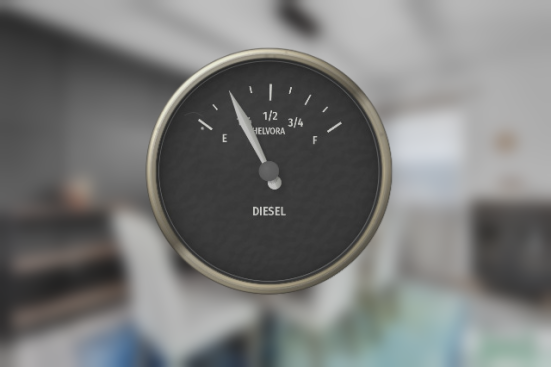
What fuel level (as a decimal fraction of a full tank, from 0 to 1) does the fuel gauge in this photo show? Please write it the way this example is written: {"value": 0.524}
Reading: {"value": 0.25}
